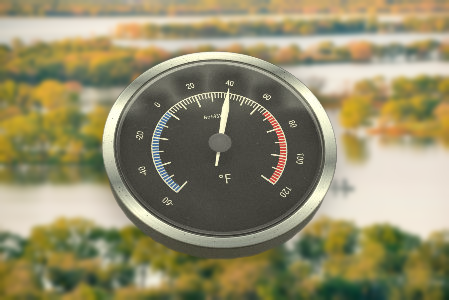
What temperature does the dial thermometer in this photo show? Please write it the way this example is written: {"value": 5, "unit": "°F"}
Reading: {"value": 40, "unit": "°F"}
